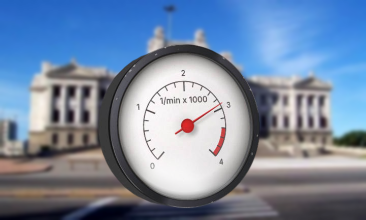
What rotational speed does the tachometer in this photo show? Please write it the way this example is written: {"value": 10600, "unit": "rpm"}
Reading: {"value": 2900, "unit": "rpm"}
